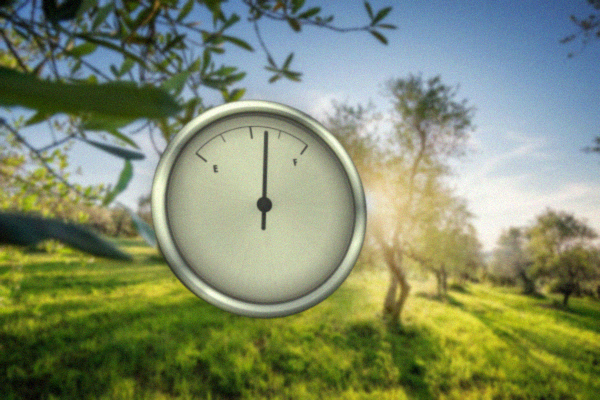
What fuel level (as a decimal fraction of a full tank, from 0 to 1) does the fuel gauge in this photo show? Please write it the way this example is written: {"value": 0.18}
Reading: {"value": 0.625}
